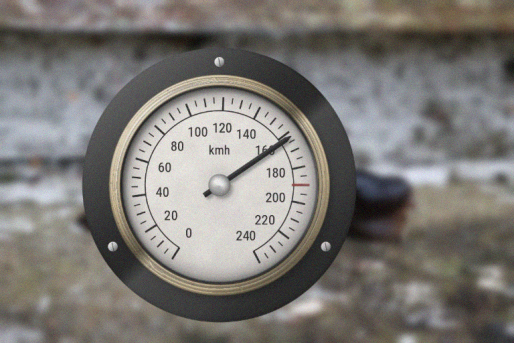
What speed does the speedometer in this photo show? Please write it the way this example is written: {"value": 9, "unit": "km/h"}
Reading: {"value": 162.5, "unit": "km/h"}
